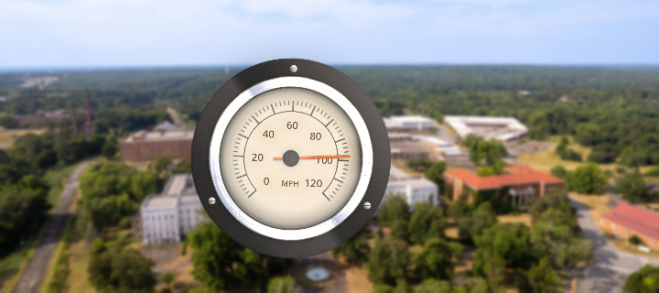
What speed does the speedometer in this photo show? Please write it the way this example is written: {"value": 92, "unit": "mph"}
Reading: {"value": 98, "unit": "mph"}
